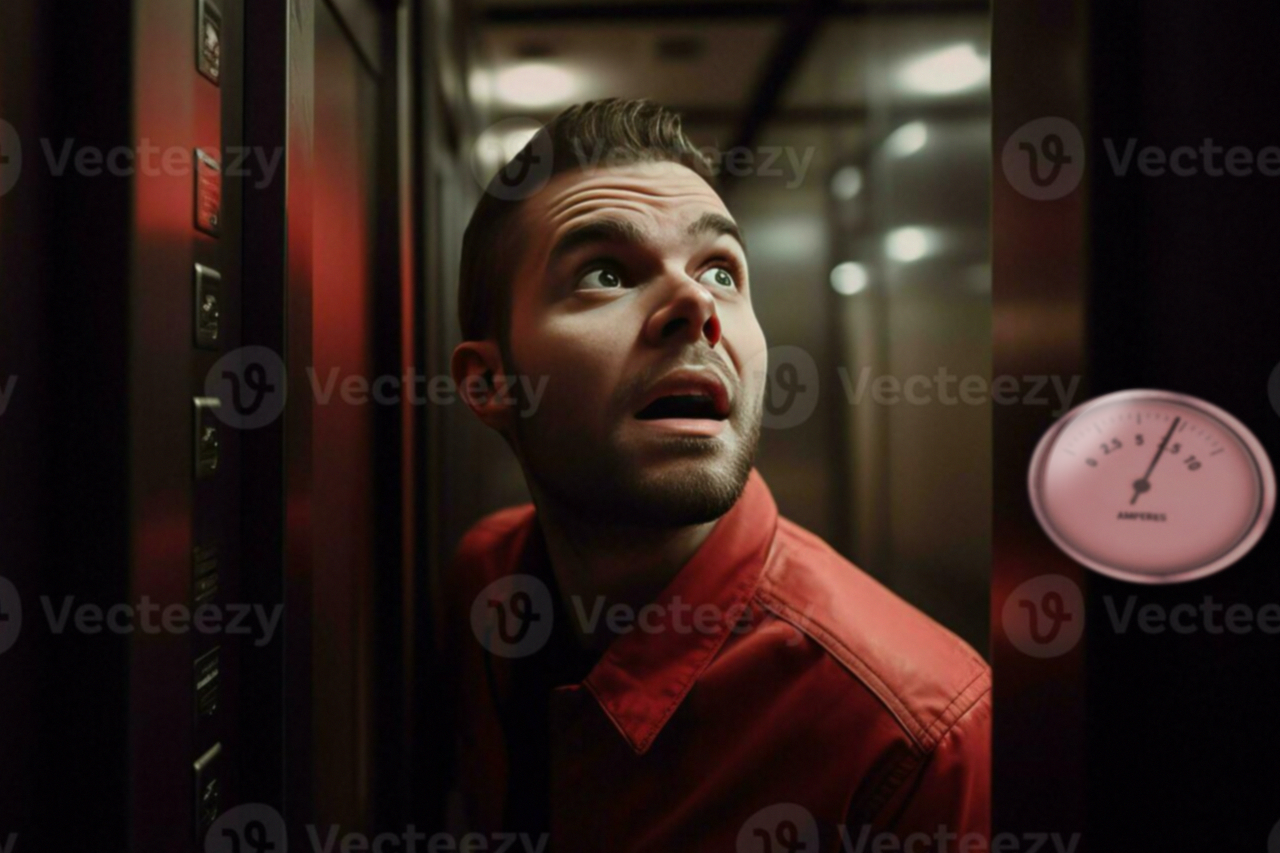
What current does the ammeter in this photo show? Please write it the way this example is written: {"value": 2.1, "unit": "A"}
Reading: {"value": 7, "unit": "A"}
